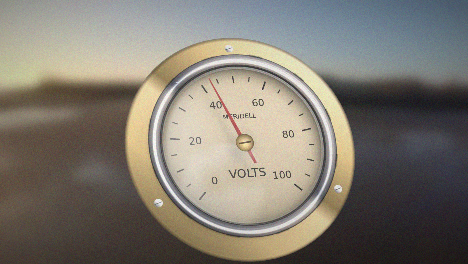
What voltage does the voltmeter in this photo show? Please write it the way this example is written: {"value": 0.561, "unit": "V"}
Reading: {"value": 42.5, "unit": "V"}
